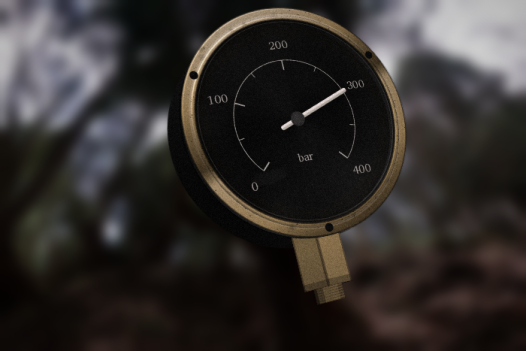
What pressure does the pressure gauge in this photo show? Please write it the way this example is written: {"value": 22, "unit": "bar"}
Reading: {"value": 300, "unit": "bar"}
